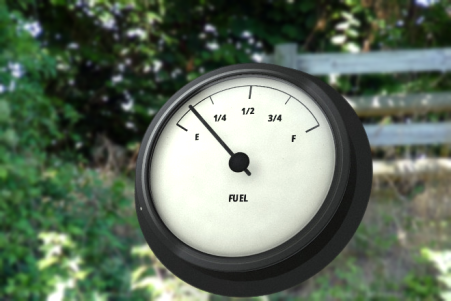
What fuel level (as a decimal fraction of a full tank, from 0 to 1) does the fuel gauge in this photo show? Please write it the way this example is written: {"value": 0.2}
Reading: {"value": 0.125}
